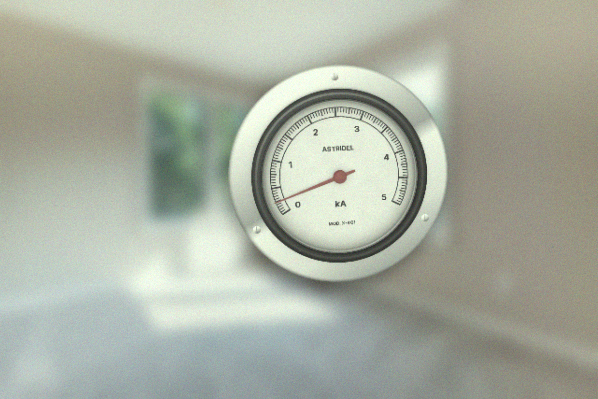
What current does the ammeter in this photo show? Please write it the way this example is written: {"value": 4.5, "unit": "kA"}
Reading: {"value": 0.25, "unit": "kA"}
